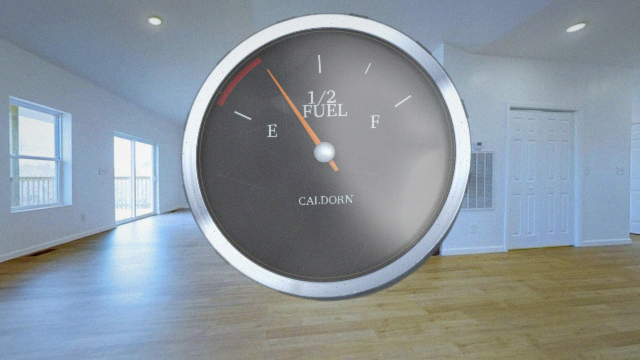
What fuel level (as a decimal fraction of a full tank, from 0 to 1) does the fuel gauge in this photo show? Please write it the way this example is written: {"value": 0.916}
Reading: {"value": 0.25}
